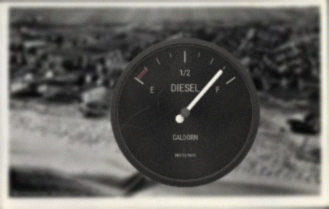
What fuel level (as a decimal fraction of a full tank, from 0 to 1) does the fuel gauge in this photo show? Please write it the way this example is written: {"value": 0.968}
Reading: {"value": 0.875}
